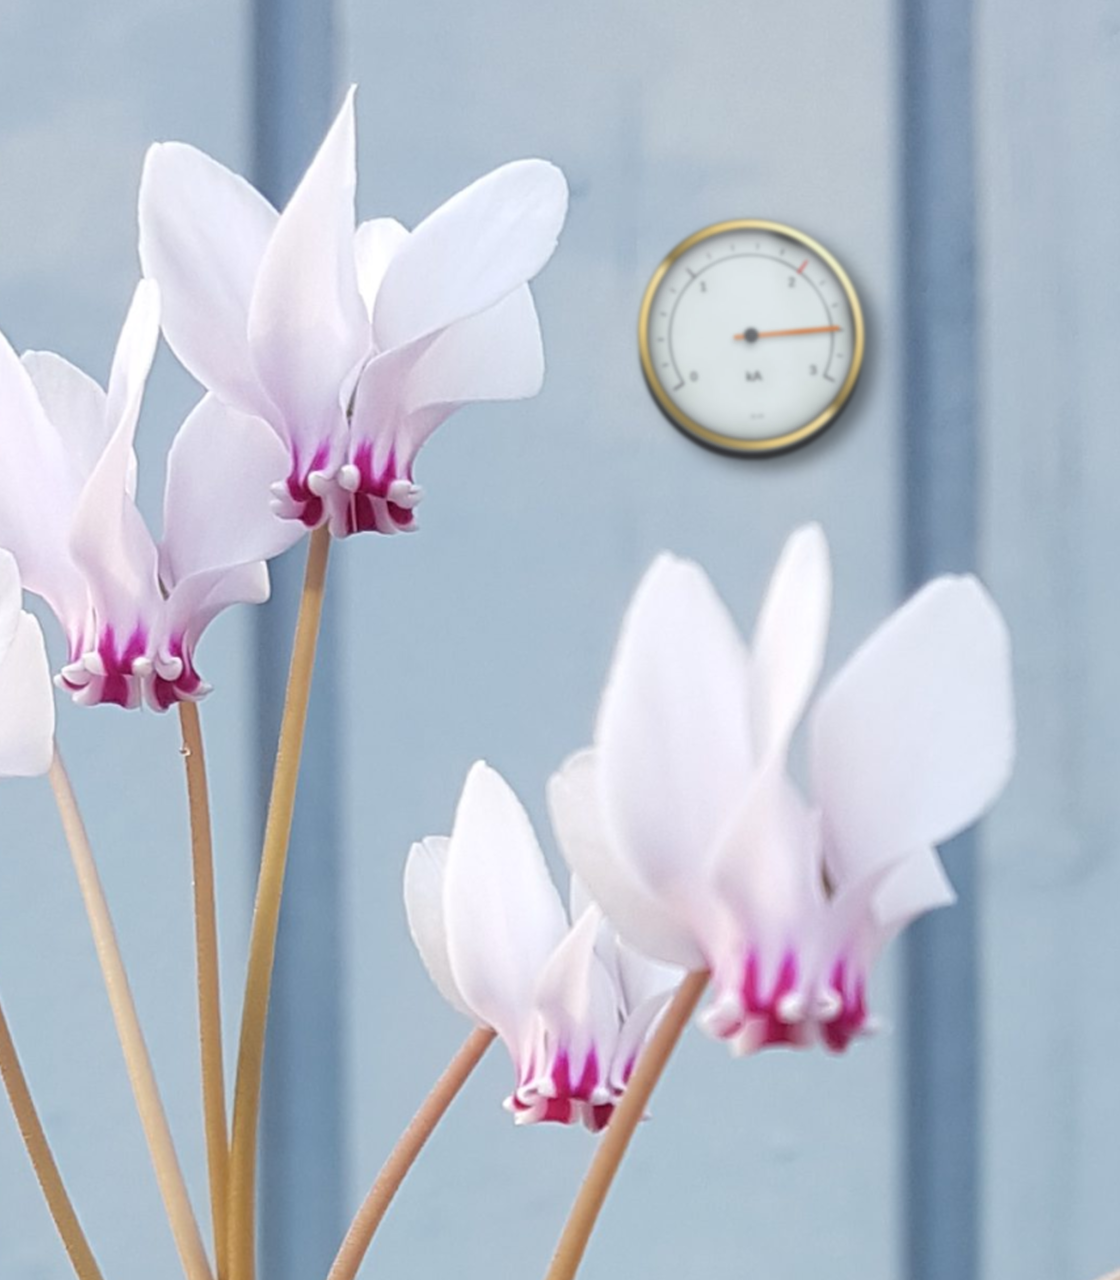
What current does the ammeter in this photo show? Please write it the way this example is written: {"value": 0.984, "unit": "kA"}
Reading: {"value": 2.6, "unit": "kA"}
